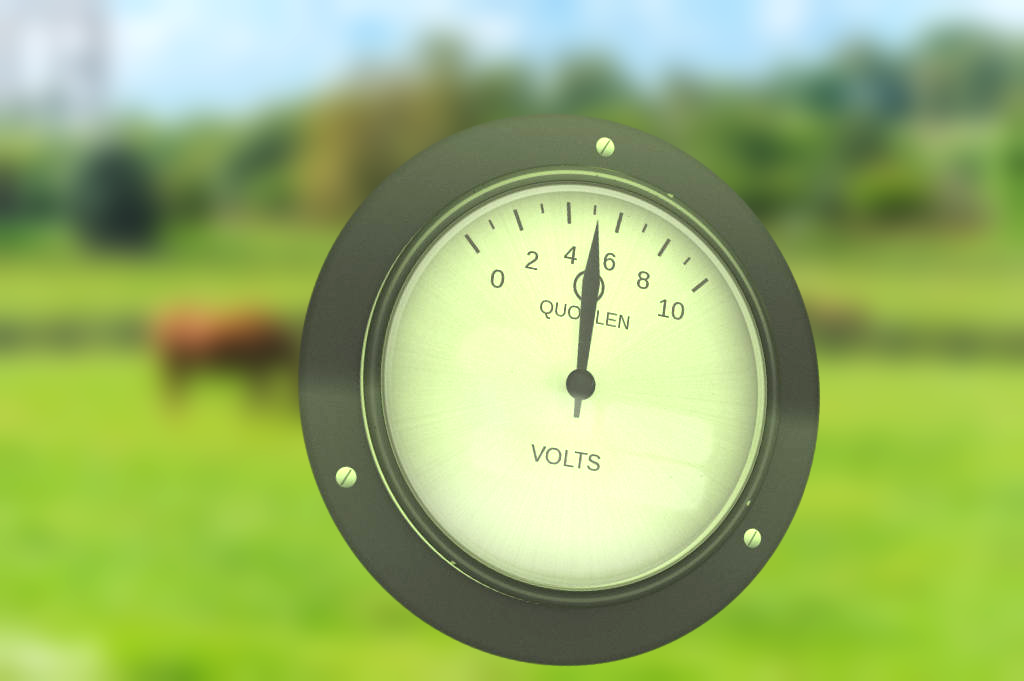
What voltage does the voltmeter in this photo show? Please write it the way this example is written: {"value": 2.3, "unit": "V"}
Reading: {"value": 5, "unit": "V"}
